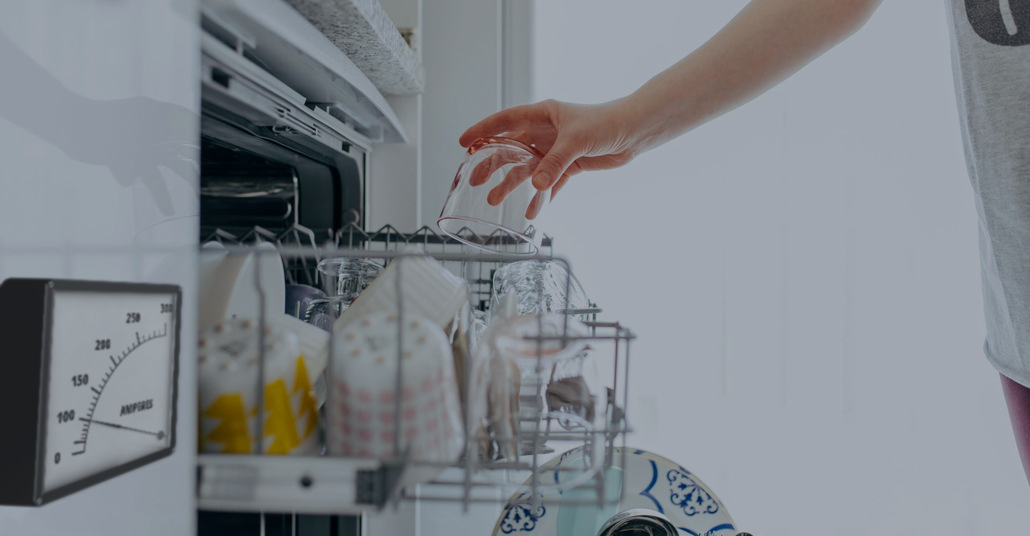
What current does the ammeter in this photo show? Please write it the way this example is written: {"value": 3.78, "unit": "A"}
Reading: {"value": 100, "unit": "A"}
